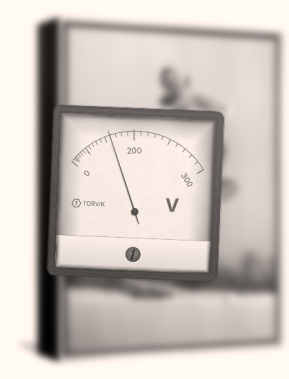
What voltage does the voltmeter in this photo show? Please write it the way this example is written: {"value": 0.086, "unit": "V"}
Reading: {"value": 160, "unit": "V"}
